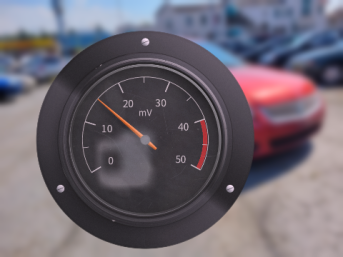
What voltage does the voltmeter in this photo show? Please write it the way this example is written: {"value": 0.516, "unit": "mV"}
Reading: {"value": 15, "unit": "mV"}
